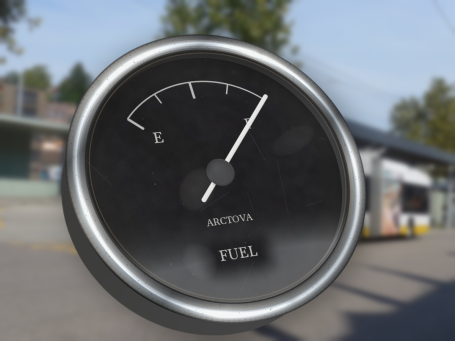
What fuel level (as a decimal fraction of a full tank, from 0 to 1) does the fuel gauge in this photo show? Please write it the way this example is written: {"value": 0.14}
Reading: {"value": 1}
